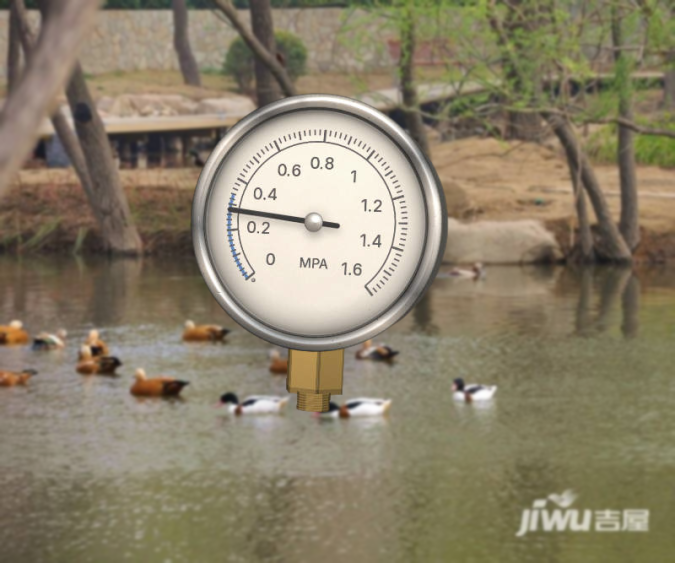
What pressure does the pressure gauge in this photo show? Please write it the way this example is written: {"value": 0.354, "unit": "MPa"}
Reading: {"value": 0.28, "unit": "MPa"}
